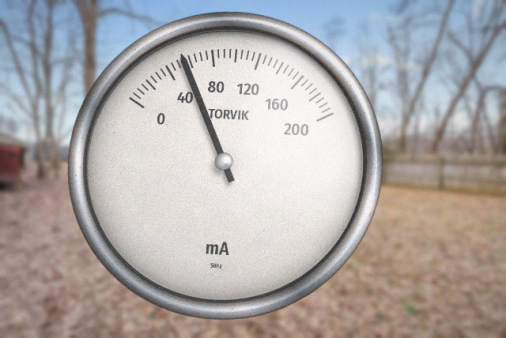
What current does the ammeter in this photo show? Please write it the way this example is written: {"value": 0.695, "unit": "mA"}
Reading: {"value": 55, "unit": "mA"}
